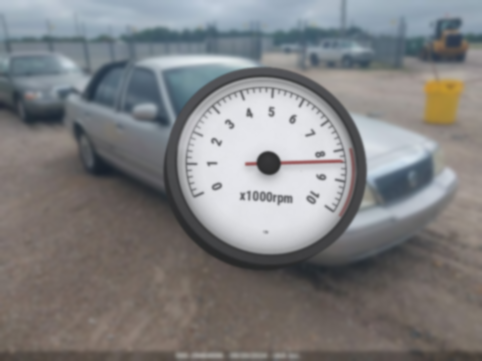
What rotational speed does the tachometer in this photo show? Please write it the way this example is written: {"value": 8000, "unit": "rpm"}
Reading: {"value": 8400, "unit": "rpm"}
